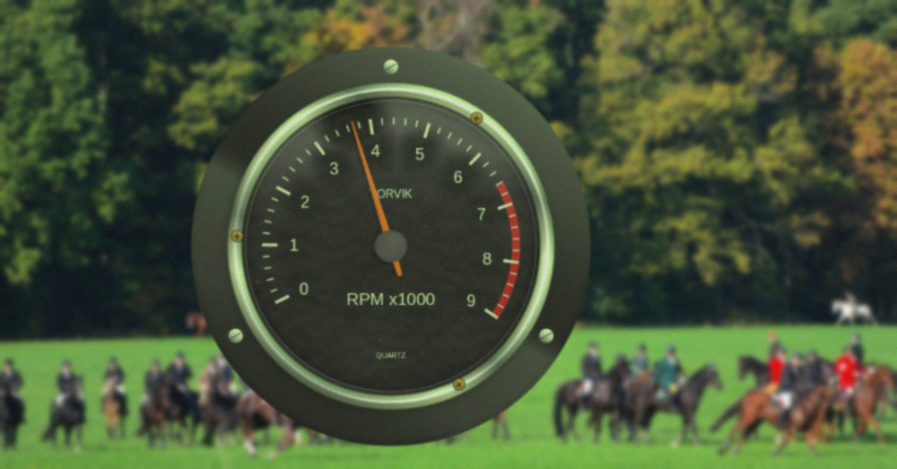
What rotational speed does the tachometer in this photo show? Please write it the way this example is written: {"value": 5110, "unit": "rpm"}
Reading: {"value": 3700, "unit": "rpm"}
